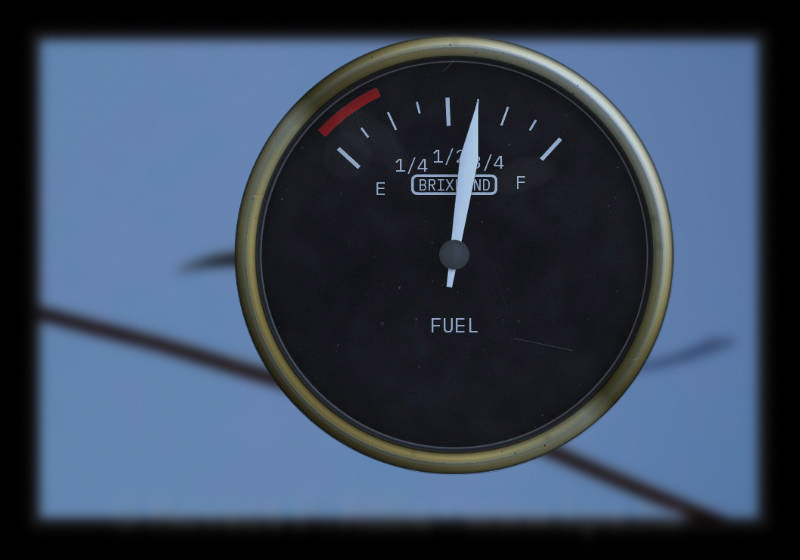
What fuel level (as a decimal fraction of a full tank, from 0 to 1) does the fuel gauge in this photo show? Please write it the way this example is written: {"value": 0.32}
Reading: {"value": 0.625}
